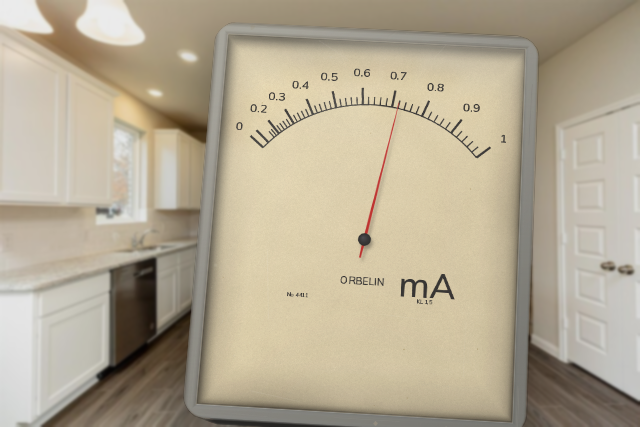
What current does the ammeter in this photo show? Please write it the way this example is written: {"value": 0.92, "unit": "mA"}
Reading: {"value": 0.72, "unit": "mA"}
